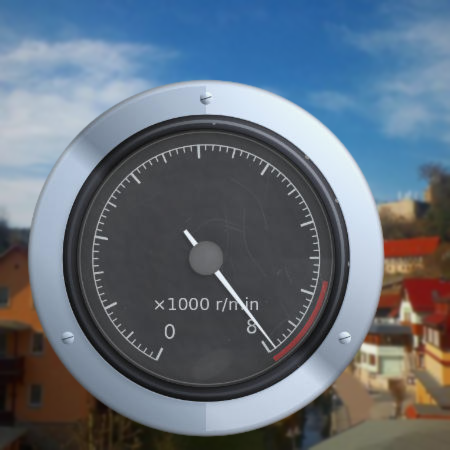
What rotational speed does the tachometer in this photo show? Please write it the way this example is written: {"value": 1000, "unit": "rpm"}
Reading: {"value": 7900, "unit": "rpm"}
